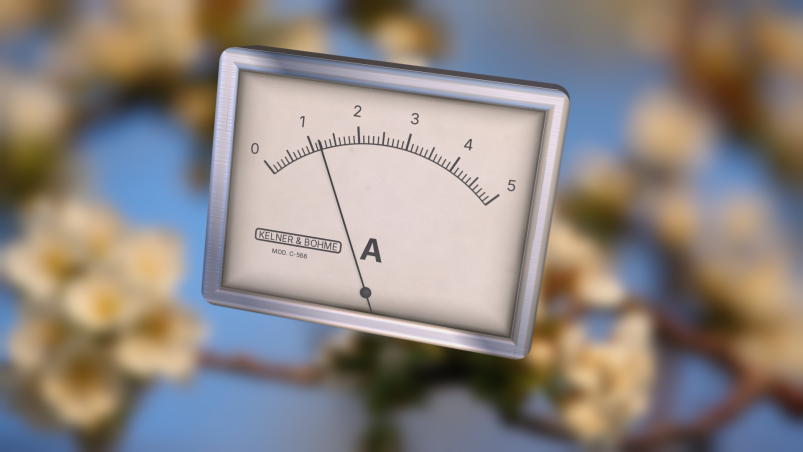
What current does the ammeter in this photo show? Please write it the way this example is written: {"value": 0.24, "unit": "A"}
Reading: {"value": 1.2, "unit": "A"}
